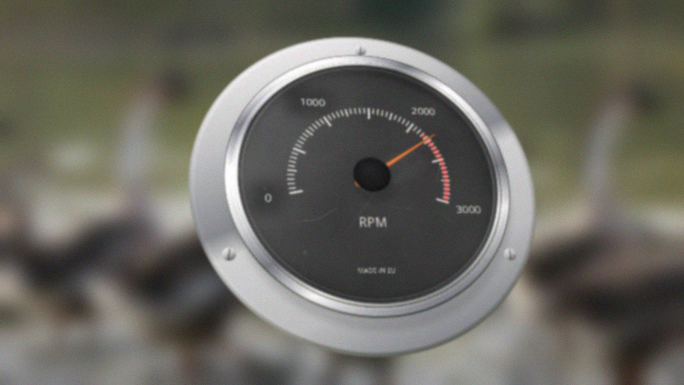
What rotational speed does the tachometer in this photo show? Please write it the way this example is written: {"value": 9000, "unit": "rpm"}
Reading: {"value": 2250, "unit": "rpm"}
